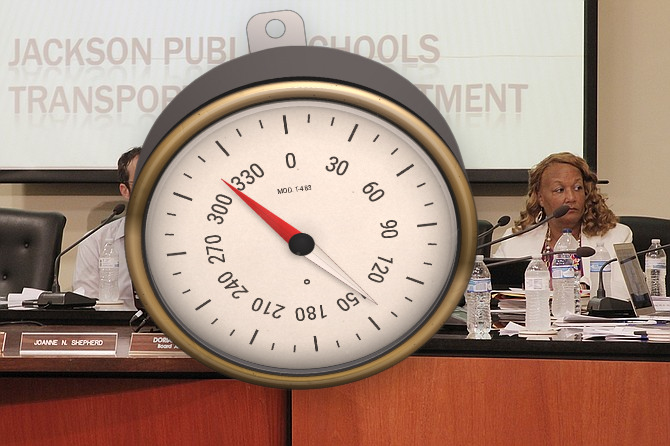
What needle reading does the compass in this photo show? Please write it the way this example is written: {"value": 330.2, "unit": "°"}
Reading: {"value": 320, "unit": "°"}
